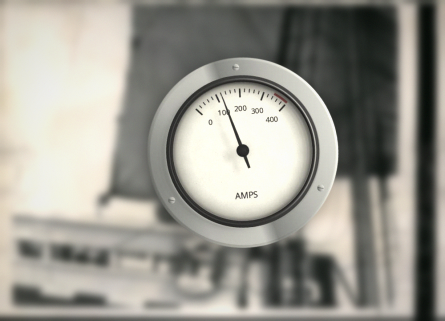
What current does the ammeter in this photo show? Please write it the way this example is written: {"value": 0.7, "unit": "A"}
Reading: {"value": 120, "unit": "A"}
